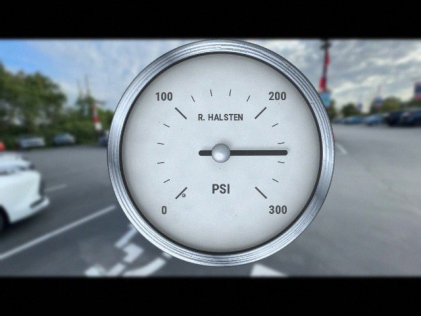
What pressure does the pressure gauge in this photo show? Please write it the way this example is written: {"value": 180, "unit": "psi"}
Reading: {"value": 250, "unit": "psi"}
